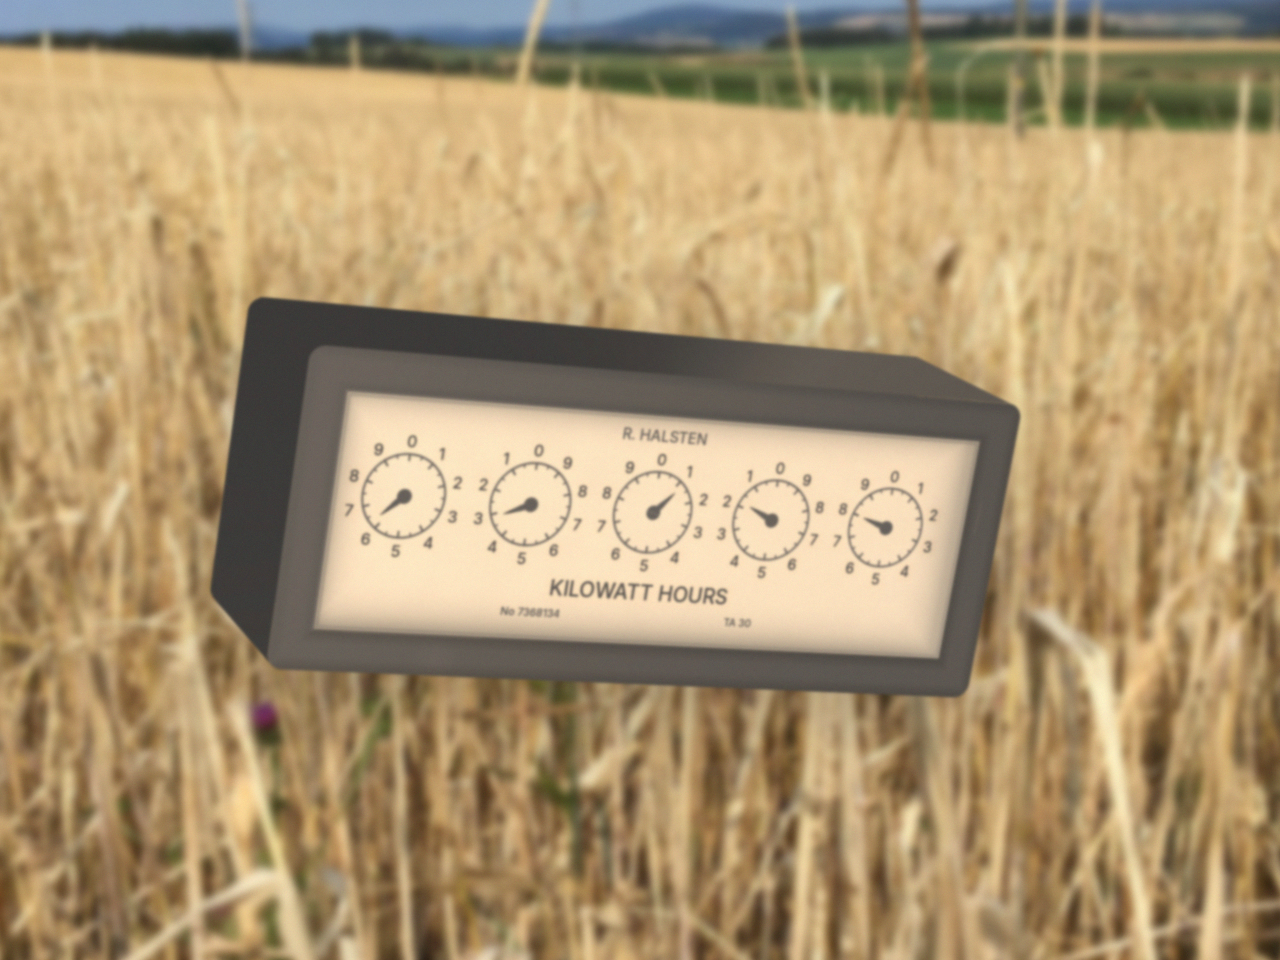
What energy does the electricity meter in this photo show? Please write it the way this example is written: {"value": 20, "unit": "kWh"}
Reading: {"value": 63118, "unit": "kWh"}
